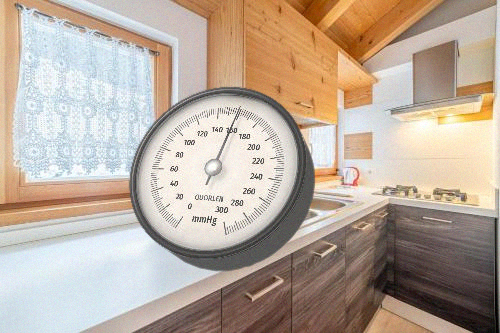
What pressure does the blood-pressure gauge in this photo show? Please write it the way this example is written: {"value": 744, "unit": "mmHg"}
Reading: {"value": 160, "unit": "mmHg"}
